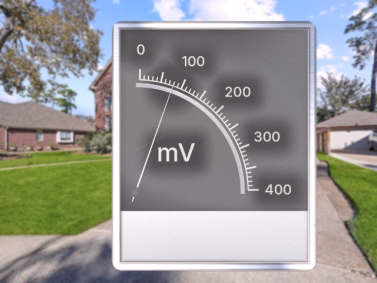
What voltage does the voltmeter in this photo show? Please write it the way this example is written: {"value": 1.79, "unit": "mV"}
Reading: {"value": 80, "unit": "mV"}
